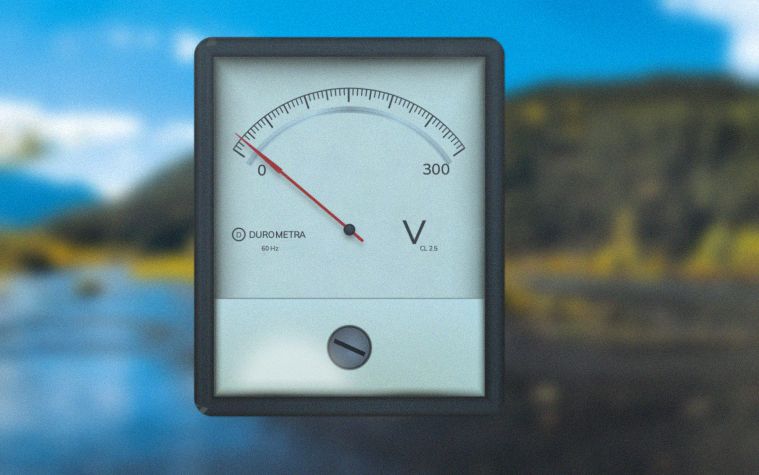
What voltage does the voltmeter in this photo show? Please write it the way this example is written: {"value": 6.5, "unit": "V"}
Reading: {"value": 15, "unit": "V"}
